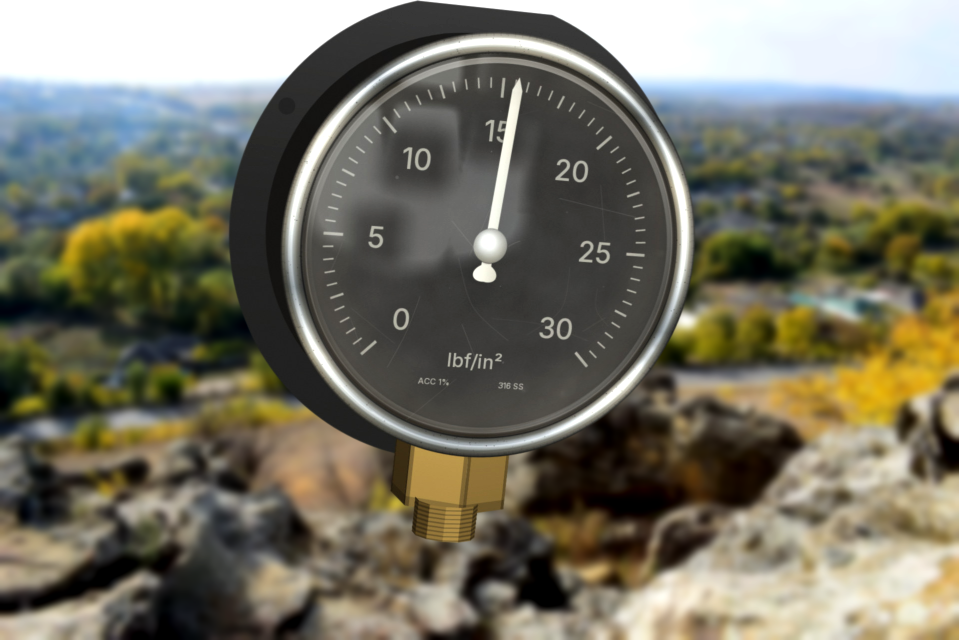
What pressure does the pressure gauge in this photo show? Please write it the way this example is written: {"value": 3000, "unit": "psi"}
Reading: {"value": 15.5, "unit": "psi"}
